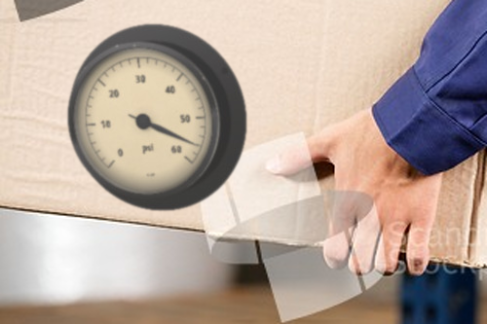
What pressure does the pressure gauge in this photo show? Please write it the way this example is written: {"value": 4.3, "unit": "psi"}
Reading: {"value": 56, "unit": "psi"}
